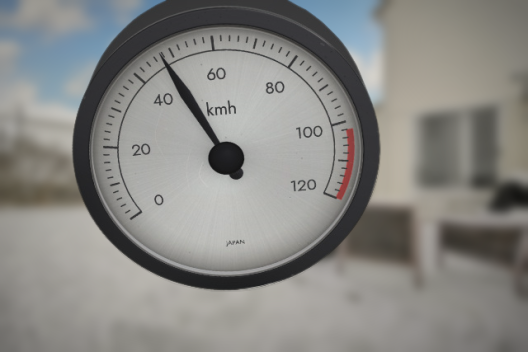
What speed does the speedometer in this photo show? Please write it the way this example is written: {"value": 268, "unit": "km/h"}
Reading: {"value": 48, "unit": "km/h"}
